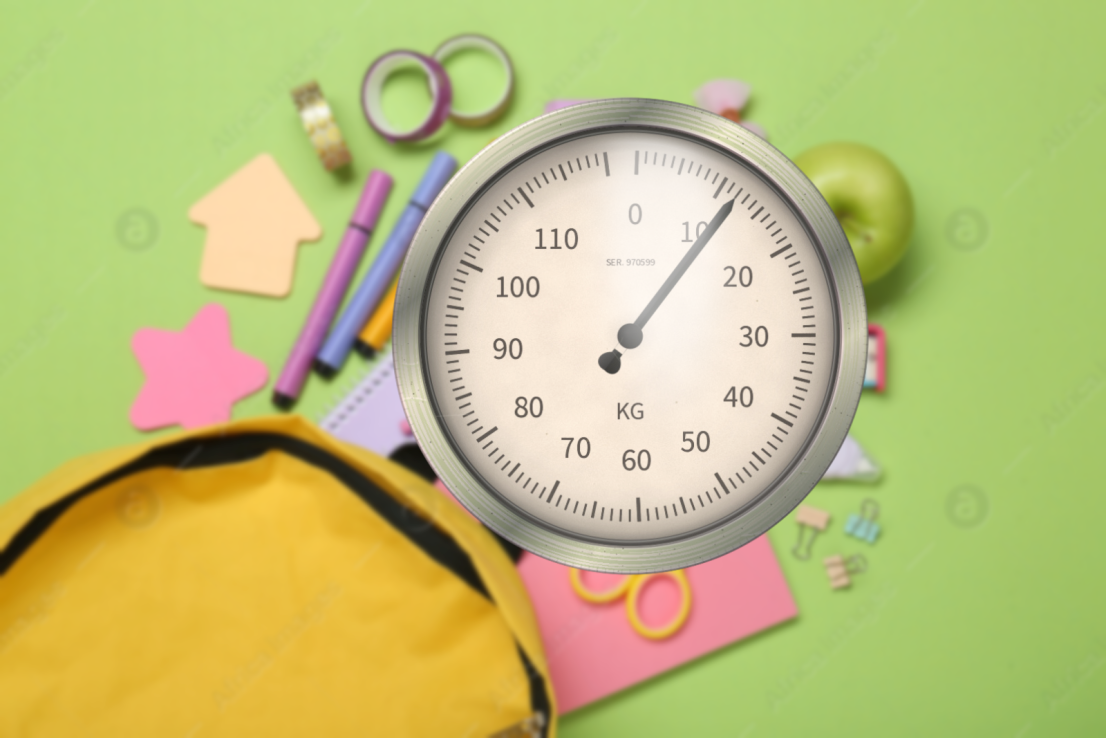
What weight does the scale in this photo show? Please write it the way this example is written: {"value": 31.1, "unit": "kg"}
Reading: {"value": 12, "unit": "kg"}
